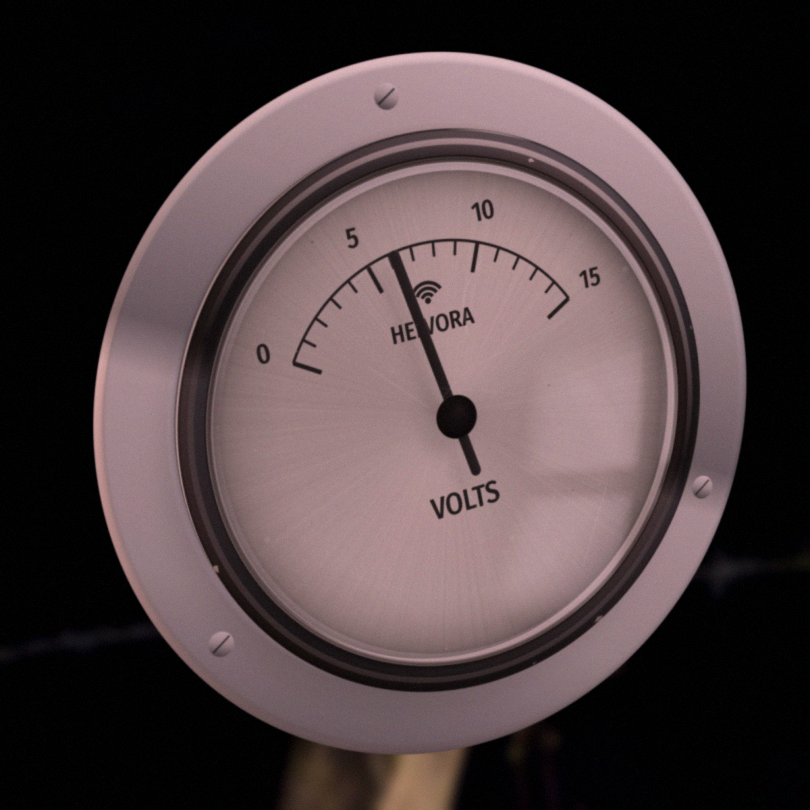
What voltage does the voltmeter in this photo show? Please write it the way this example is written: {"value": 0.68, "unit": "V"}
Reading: {"value": 6, "unit": "V"}
